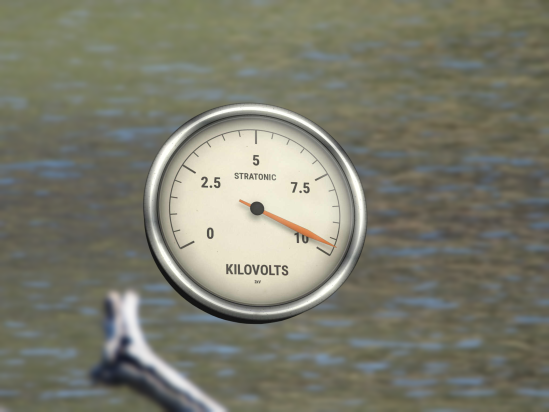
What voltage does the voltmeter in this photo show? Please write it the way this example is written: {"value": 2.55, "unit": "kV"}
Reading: {"value": 9.75, "unit": "kV"}
